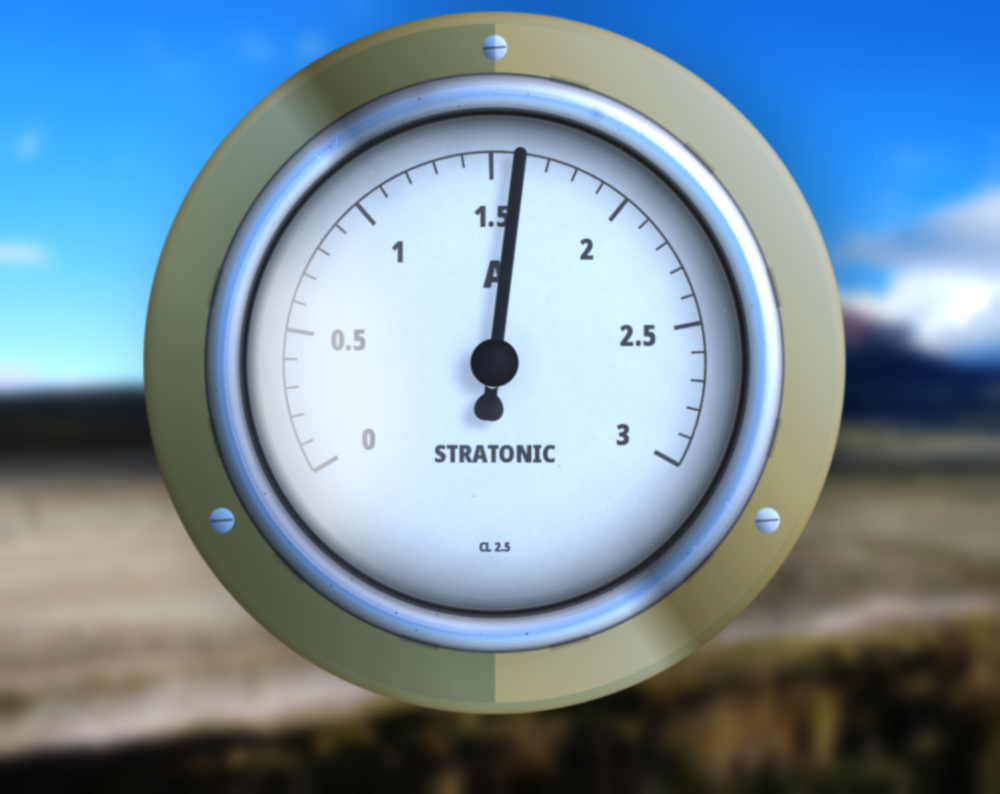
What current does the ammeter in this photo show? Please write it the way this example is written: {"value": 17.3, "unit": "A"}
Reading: {"value": 1.6, "unit": "A"}
